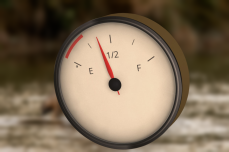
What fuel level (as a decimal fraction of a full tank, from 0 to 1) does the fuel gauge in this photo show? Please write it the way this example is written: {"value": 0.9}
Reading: {"value": 0.375}
